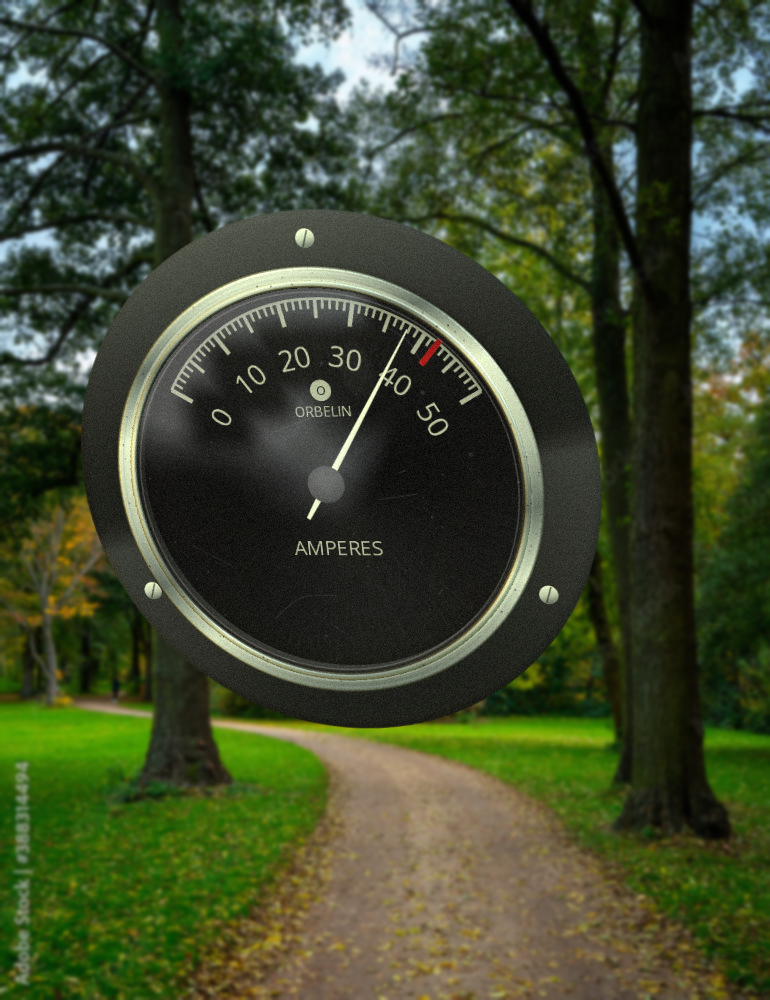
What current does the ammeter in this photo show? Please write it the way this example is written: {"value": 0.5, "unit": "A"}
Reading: {"value": 38, "unit": "A"}
